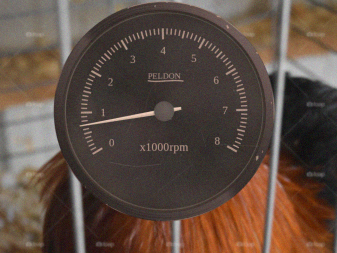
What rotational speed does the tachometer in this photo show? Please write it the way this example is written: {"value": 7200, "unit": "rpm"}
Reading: {"value": 700, "unit": "rpm"}
